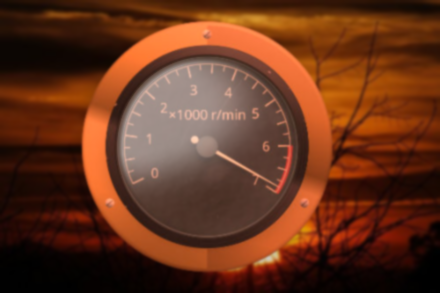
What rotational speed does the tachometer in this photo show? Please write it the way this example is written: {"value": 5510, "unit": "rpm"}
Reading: {"value": 6875, "unit": "rpm"}
